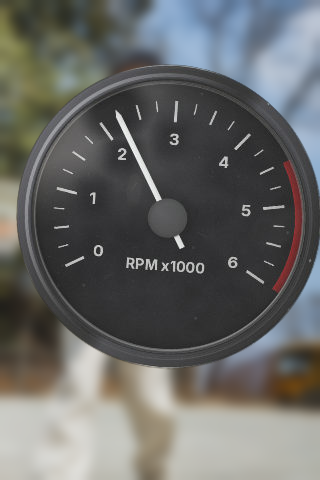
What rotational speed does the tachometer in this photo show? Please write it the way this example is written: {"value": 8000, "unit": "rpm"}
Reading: {"value": 2250, "unit": "rpm"}
